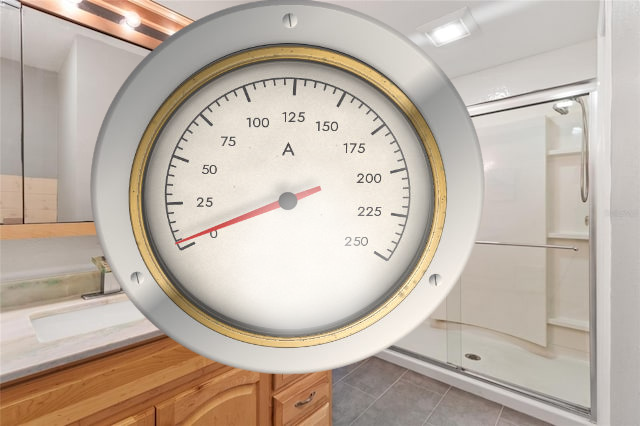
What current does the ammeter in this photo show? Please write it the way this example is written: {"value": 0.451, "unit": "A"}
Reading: {"value": 5, "unit": "A"}
